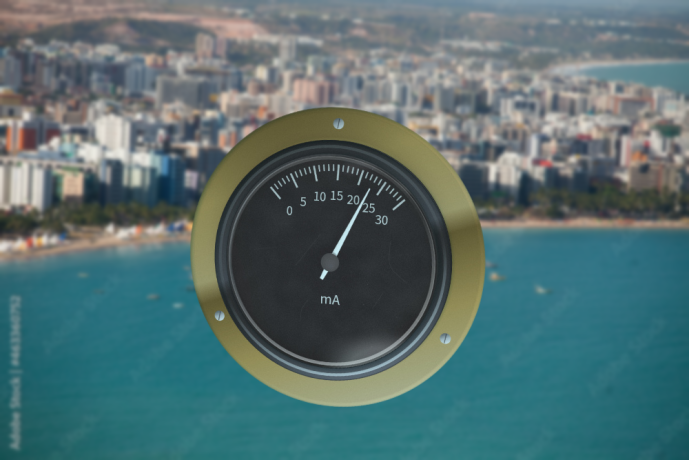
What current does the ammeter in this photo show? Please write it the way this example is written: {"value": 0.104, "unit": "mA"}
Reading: {"value": 23, "unit": "mA"}
